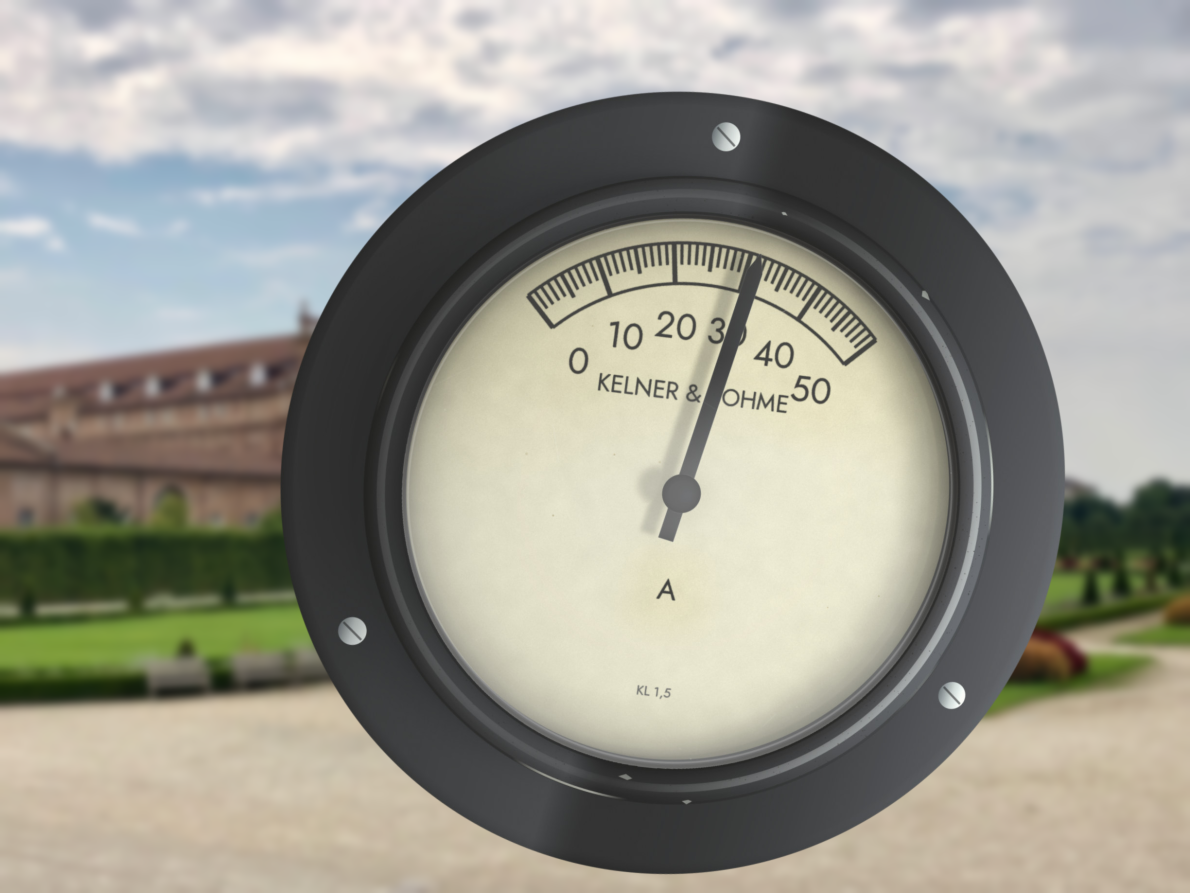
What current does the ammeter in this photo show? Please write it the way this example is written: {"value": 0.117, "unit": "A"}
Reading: {"value": 31, "unit": "A"}
